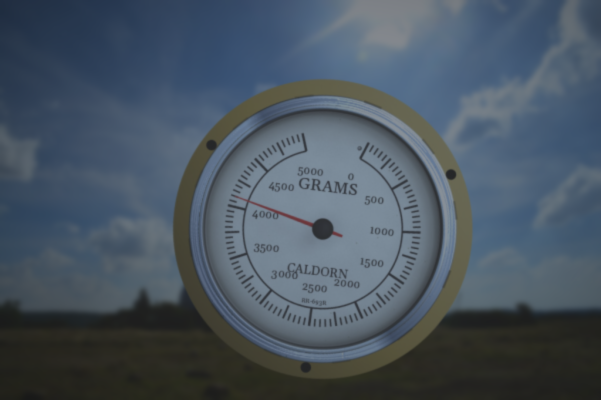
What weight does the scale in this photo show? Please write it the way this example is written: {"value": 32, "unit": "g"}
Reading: {"value": 4100, "unit": "g"}
